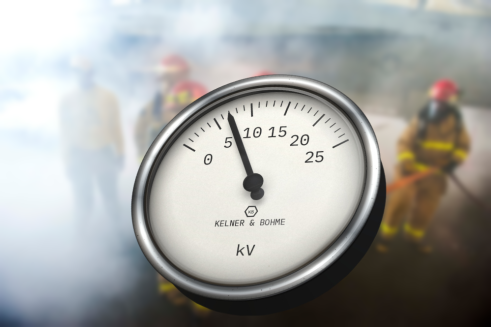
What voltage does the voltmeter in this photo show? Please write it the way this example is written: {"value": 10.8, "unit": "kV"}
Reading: {"value": 7, "unit": "kV"}
